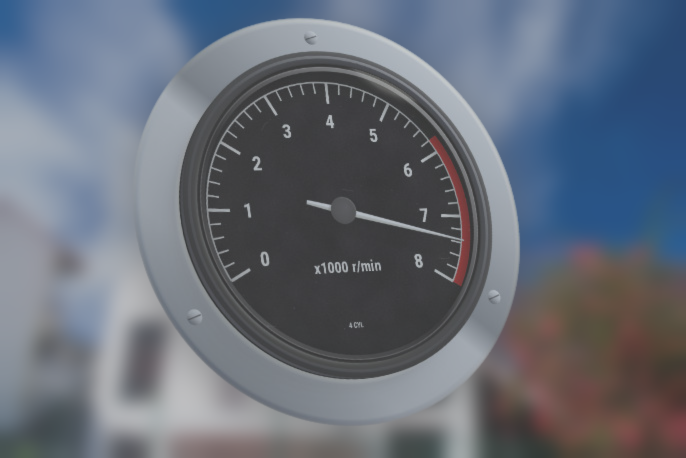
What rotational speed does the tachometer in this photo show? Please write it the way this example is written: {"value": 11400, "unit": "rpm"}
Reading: {"value": 7400, "unit": "rpm"}
